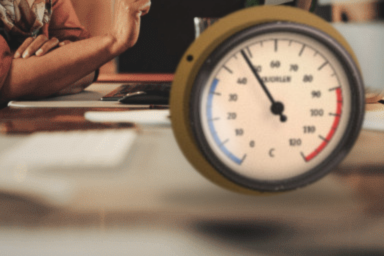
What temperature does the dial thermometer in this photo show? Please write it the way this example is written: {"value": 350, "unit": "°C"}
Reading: {"value": 47.5, "unit": "°C"}
